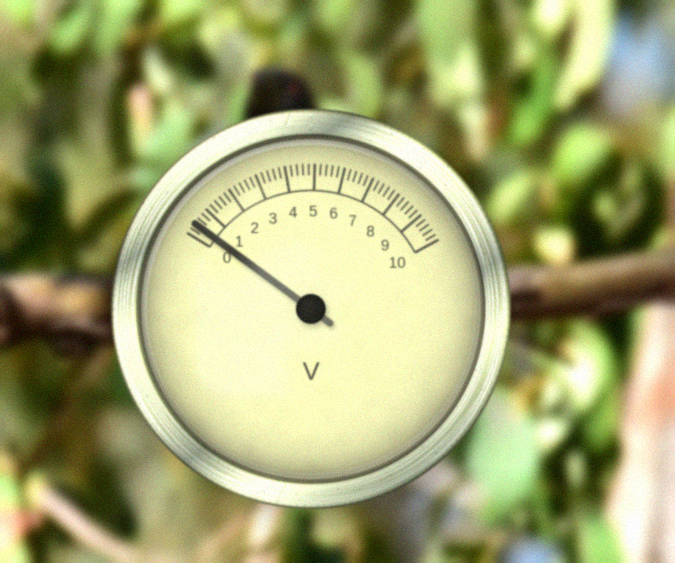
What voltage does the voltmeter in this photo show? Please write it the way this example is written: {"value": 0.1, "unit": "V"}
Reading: {"value": 0.4, "unit": "V"}
